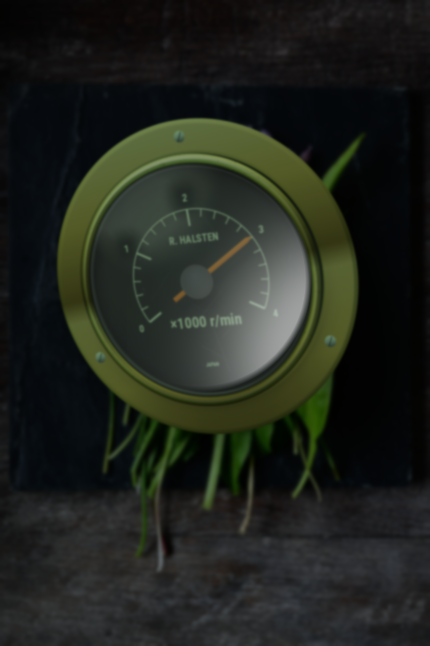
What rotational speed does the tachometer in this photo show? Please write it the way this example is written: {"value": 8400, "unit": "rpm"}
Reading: {"value": 3000, "unit": "rpm"}
